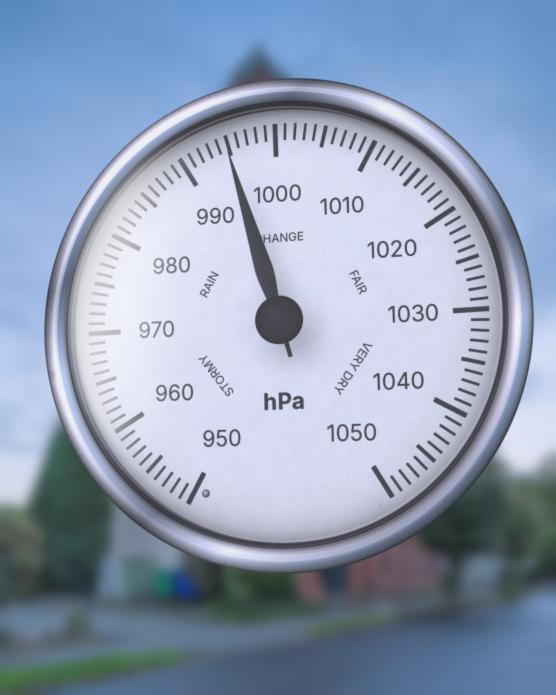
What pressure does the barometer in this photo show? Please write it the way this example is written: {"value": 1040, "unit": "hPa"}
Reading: {"value": 995, "unit": "hPa"}
